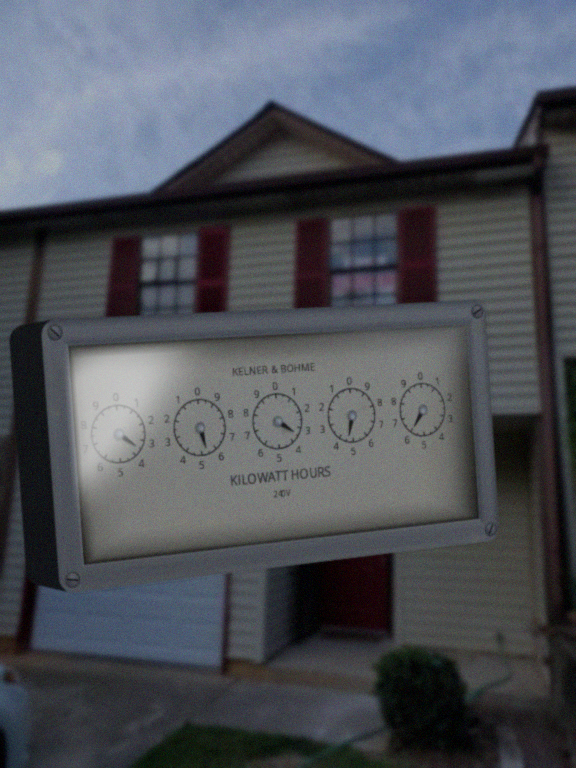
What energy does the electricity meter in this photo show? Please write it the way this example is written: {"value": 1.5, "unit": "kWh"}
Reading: {"value": 35346, "unit": "kWh"}
